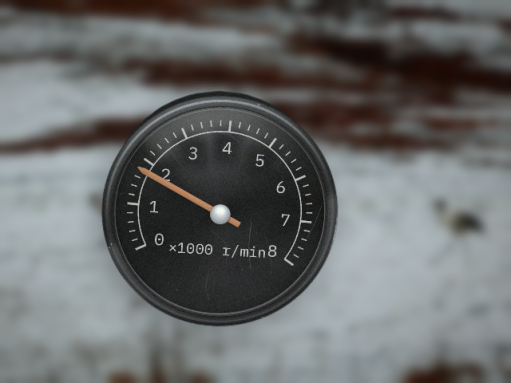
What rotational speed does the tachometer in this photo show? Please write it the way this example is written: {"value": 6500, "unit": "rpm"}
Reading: {"value": 1800, "unit": "rpm"}
